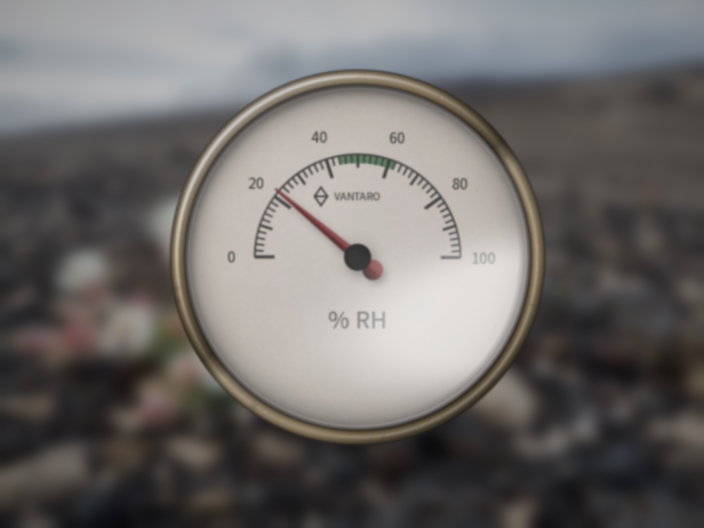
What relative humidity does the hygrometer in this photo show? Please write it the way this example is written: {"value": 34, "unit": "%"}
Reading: {"value": 22, "unit": "%"}
